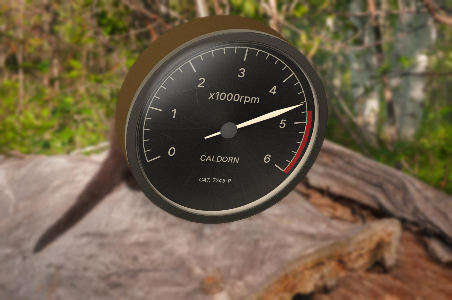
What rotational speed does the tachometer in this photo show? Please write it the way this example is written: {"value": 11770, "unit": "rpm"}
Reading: {"value": 4600, "unit": "rpm"}
